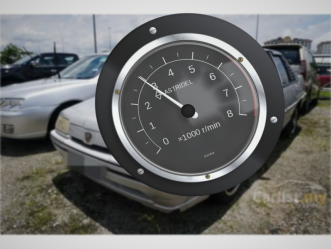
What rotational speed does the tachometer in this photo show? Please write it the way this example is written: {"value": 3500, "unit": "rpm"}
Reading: {"value": 3000, "unit": "rpm"}
